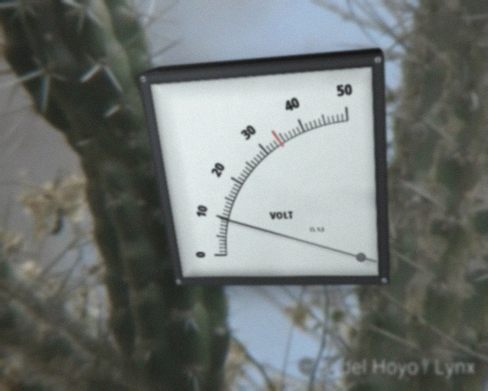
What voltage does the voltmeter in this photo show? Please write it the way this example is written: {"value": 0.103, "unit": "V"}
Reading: {"value": 10, "unit": "V"}
